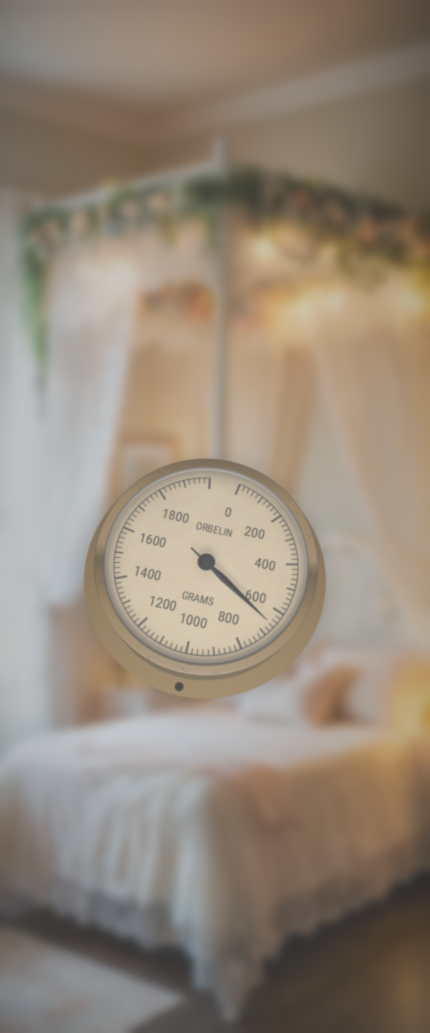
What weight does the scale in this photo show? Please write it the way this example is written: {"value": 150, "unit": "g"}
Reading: {"value": 660, "unit": "g"}
